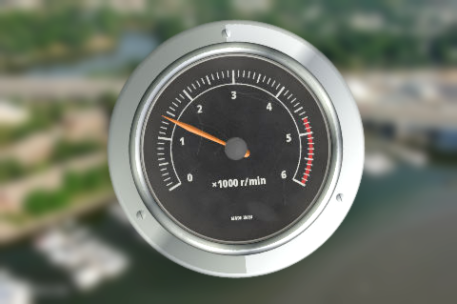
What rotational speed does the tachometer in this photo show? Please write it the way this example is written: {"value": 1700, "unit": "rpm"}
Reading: {"value": 1400, "unit": "rpm"}
